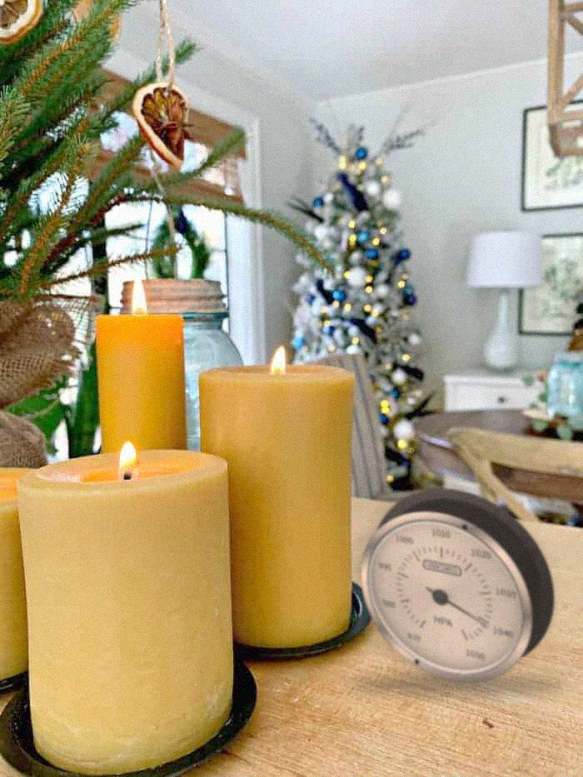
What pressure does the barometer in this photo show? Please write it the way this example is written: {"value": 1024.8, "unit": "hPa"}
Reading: {"value": 1040, "unit": "hPa"}
